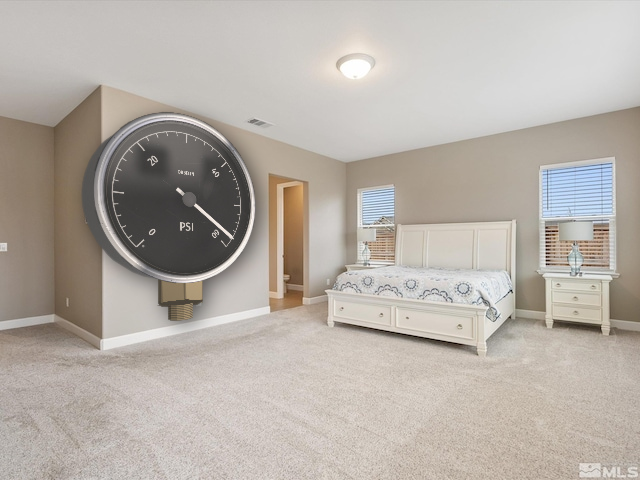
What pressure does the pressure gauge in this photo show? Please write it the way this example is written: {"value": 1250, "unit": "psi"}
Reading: {"value": 58, "unit": "psi"}
